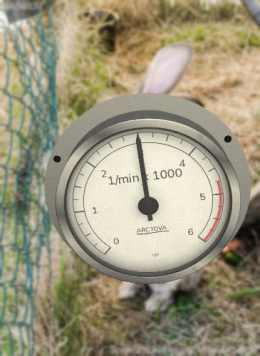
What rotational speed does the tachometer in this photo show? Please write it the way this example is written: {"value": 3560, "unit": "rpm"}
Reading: {"value": 3000, "unit": "rpm"}
